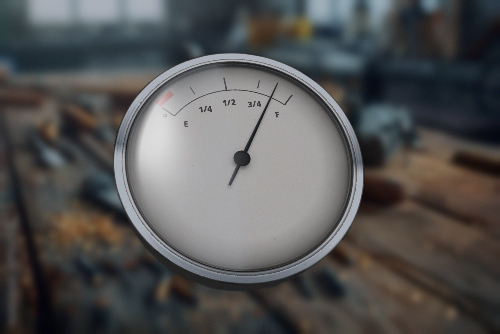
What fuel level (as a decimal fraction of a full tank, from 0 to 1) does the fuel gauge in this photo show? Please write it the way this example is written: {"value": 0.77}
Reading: {"value": 0.875}
